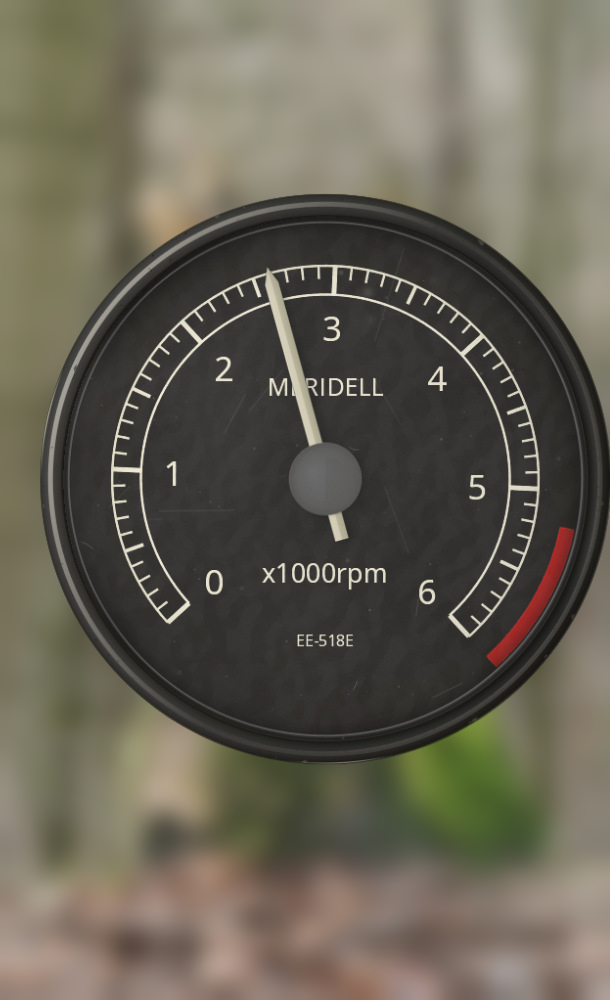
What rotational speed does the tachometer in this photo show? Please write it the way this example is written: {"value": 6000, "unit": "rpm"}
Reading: {"value": 2600, "unit": "rpm"}
